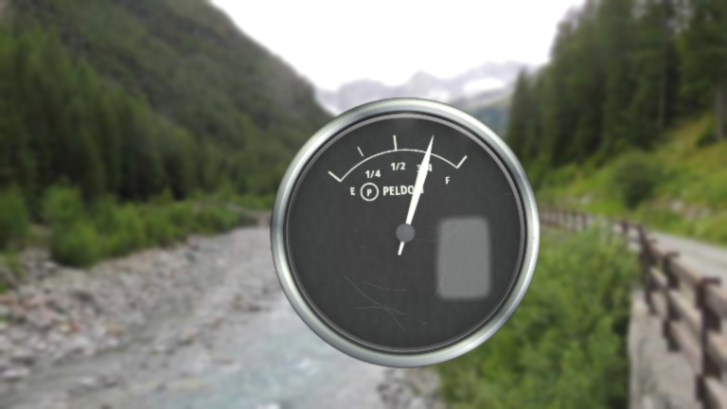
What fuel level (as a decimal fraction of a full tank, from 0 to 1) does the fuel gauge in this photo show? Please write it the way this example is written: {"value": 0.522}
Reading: {"value": 0.75}
